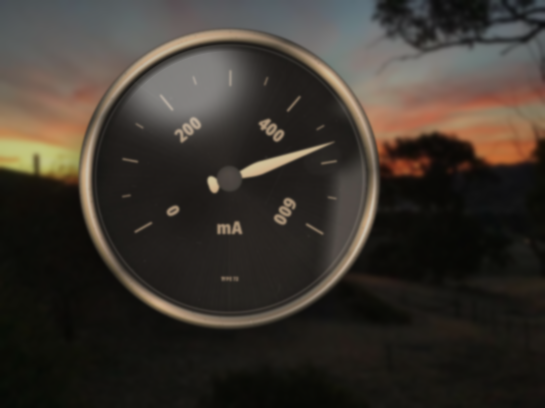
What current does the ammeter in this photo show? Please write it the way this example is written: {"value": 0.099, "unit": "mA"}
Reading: {"value": 475, "unit": "mA"}
